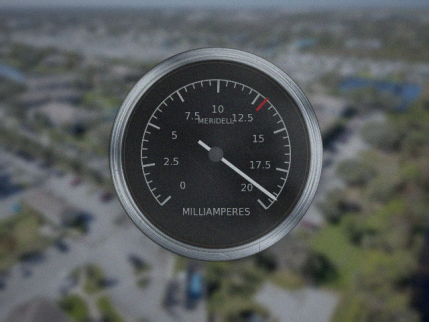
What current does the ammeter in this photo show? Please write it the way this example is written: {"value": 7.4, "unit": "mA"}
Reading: {"value": 19.25, "unit": "mA"}
